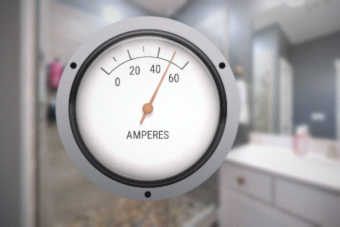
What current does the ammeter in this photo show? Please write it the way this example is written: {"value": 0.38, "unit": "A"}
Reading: {"value": 50, "unit": "A"}
